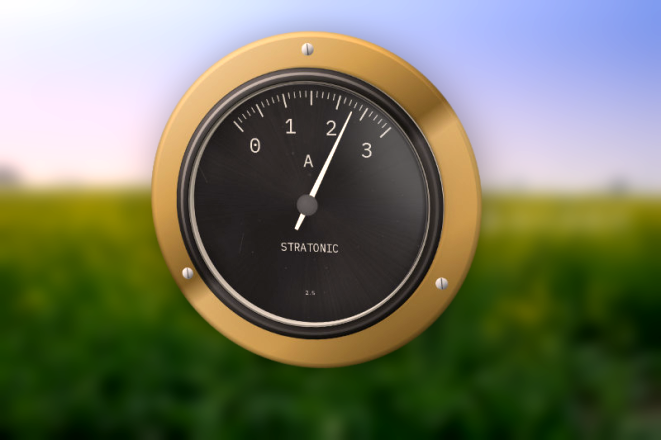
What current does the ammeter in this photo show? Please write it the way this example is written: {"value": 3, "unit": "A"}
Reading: {"value": 2.3, "unit": "A"}
